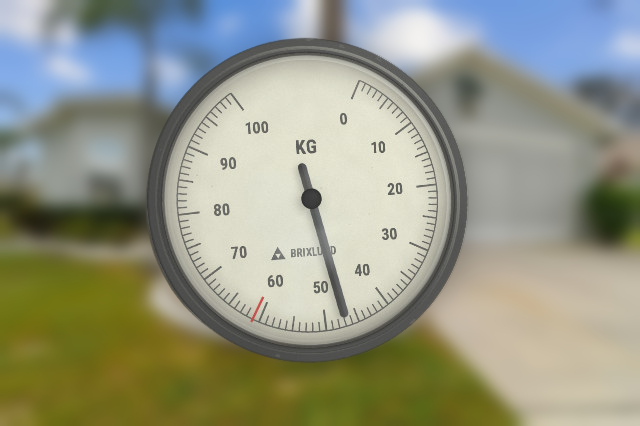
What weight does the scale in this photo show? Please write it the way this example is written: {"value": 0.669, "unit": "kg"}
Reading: {"value": 47, "unit": "kg"}
